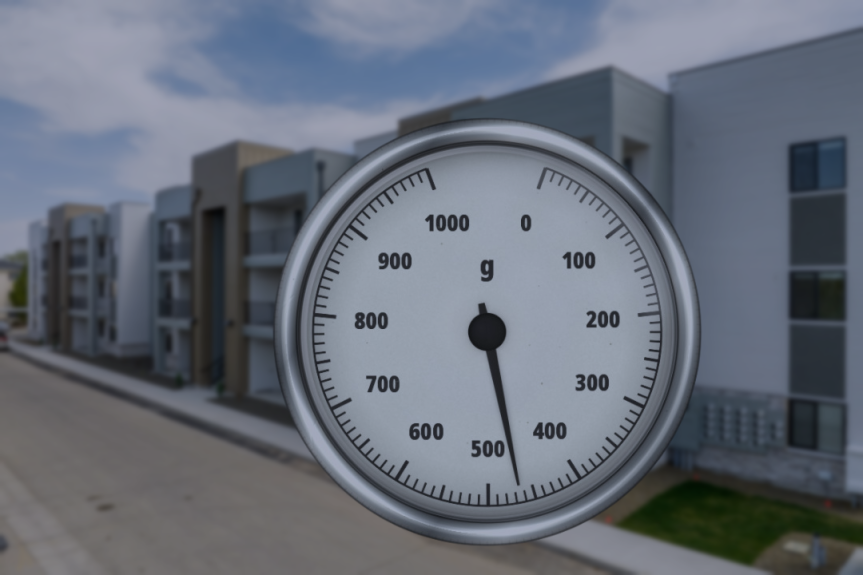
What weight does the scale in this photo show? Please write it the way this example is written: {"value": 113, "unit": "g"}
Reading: {"value": 465, "unit": "g"}
